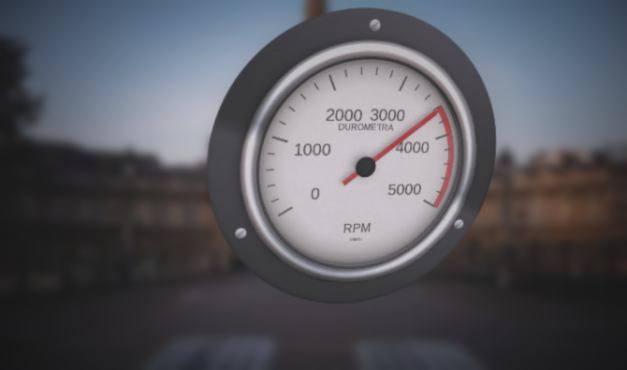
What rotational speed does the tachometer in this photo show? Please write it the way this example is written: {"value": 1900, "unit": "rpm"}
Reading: {"value": 3600, "unit": "rpm"}
